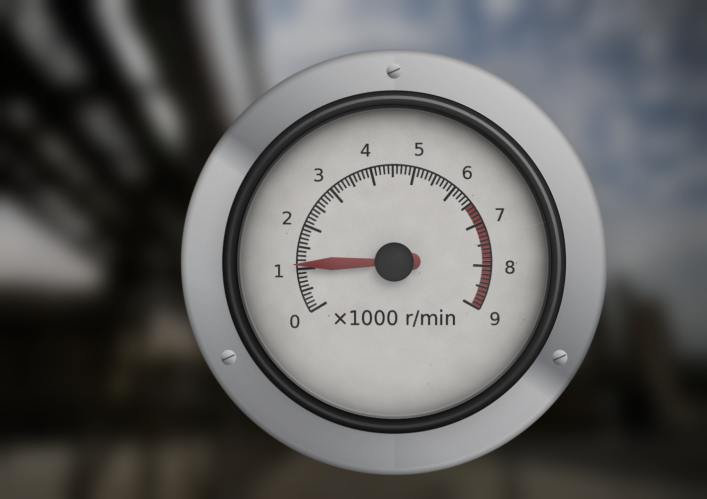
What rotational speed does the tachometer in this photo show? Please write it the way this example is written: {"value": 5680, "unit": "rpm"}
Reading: {"value": 1100, "unit": "rpm"}
